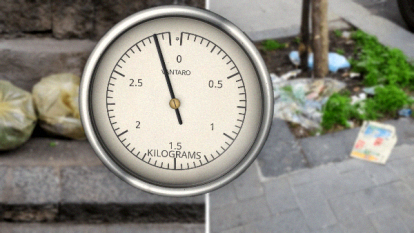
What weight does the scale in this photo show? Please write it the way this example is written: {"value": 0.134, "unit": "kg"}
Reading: {"value": 2.9, "unit": "kg"}
